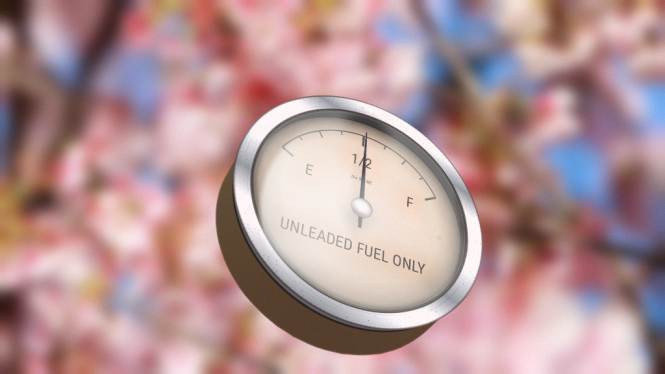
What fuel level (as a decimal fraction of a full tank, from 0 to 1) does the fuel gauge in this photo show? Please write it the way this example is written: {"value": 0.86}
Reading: {"value": 0.5}
